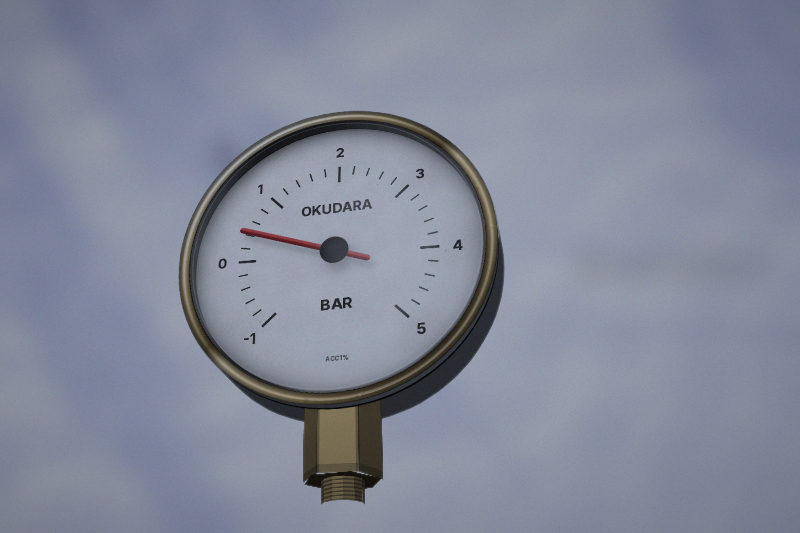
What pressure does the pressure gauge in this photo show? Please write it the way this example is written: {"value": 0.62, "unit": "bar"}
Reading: {"value": 0.4, "unit": "bar"}
